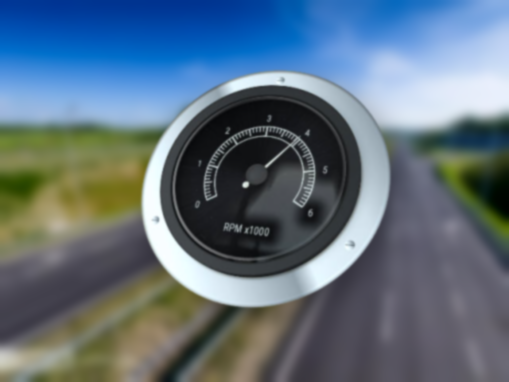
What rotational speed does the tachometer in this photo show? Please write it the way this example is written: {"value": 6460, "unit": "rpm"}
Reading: {"value": 4000, "unit": "rpm"}
